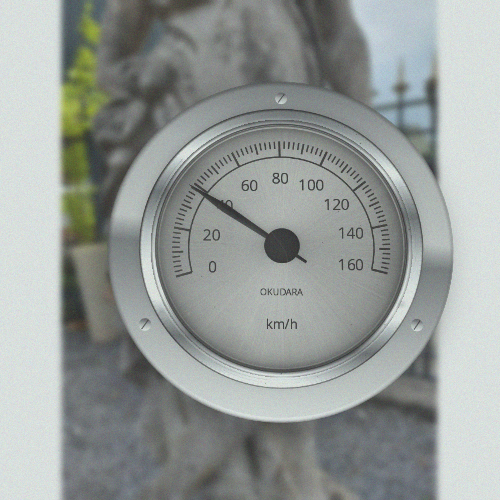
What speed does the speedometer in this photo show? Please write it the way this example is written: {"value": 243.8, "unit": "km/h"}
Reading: {"value": 38, "unit": "km/h"}
